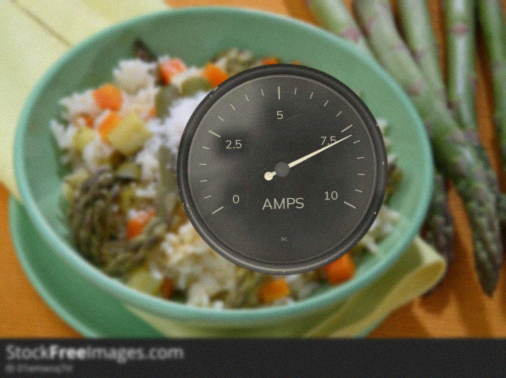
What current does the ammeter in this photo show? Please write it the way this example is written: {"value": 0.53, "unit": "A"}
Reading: {"value": 7.75, "unit": "A"}
